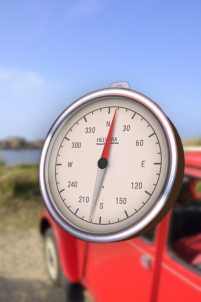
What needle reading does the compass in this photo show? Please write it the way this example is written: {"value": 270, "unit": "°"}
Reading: {"value": 10, "unit": "°"}
